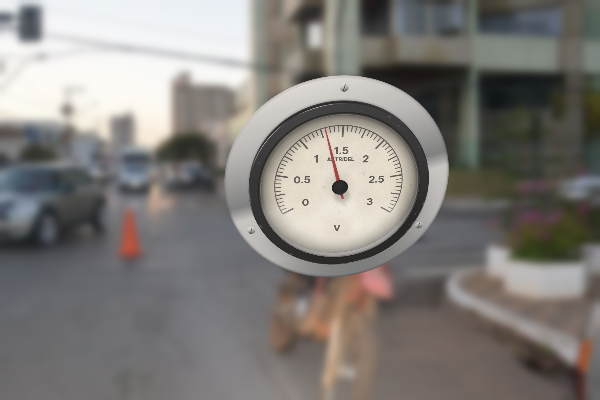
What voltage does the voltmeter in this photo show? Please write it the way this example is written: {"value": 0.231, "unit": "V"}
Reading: {"value": 1.3, "unit": "V"}
